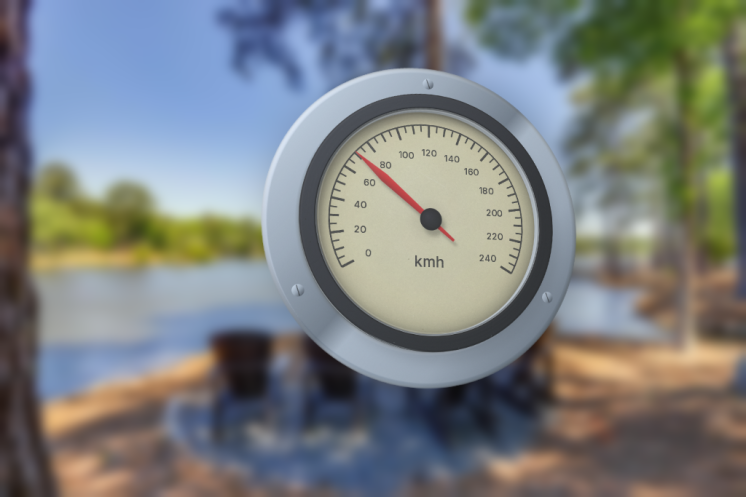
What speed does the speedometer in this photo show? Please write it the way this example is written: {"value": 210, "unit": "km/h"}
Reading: {"value": 70, "unit": "km/h"}
